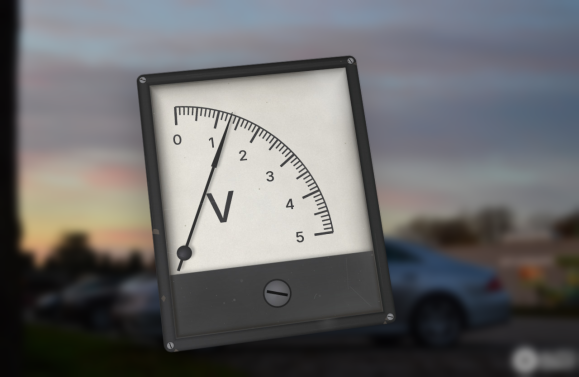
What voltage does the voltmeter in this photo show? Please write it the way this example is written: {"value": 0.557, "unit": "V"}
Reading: {"value": 1.3, "unit": "V"}
